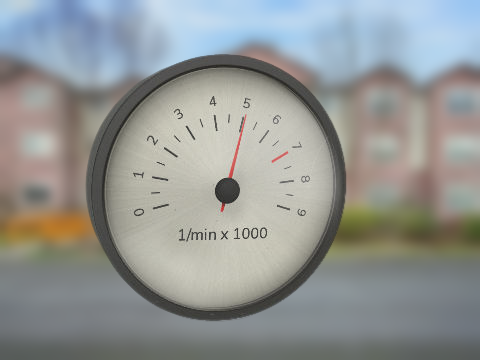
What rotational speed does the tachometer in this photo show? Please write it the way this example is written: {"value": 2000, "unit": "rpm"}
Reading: {"value": 5000, "unit": "rpm"}
